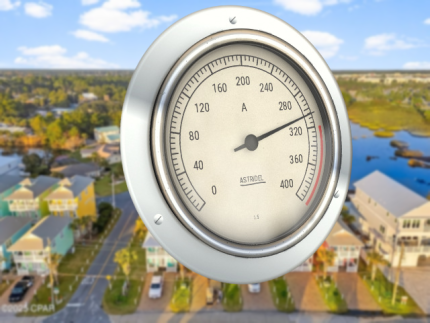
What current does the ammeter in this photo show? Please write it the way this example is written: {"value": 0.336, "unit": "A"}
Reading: {"value": 305, "unit": "A"}
